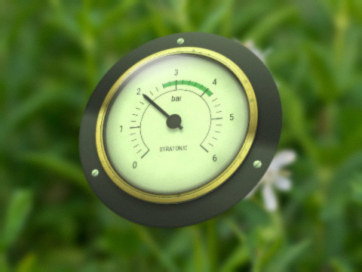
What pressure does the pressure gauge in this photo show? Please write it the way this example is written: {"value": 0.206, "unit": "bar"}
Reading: {"value": 2, "unit": "bar"}
